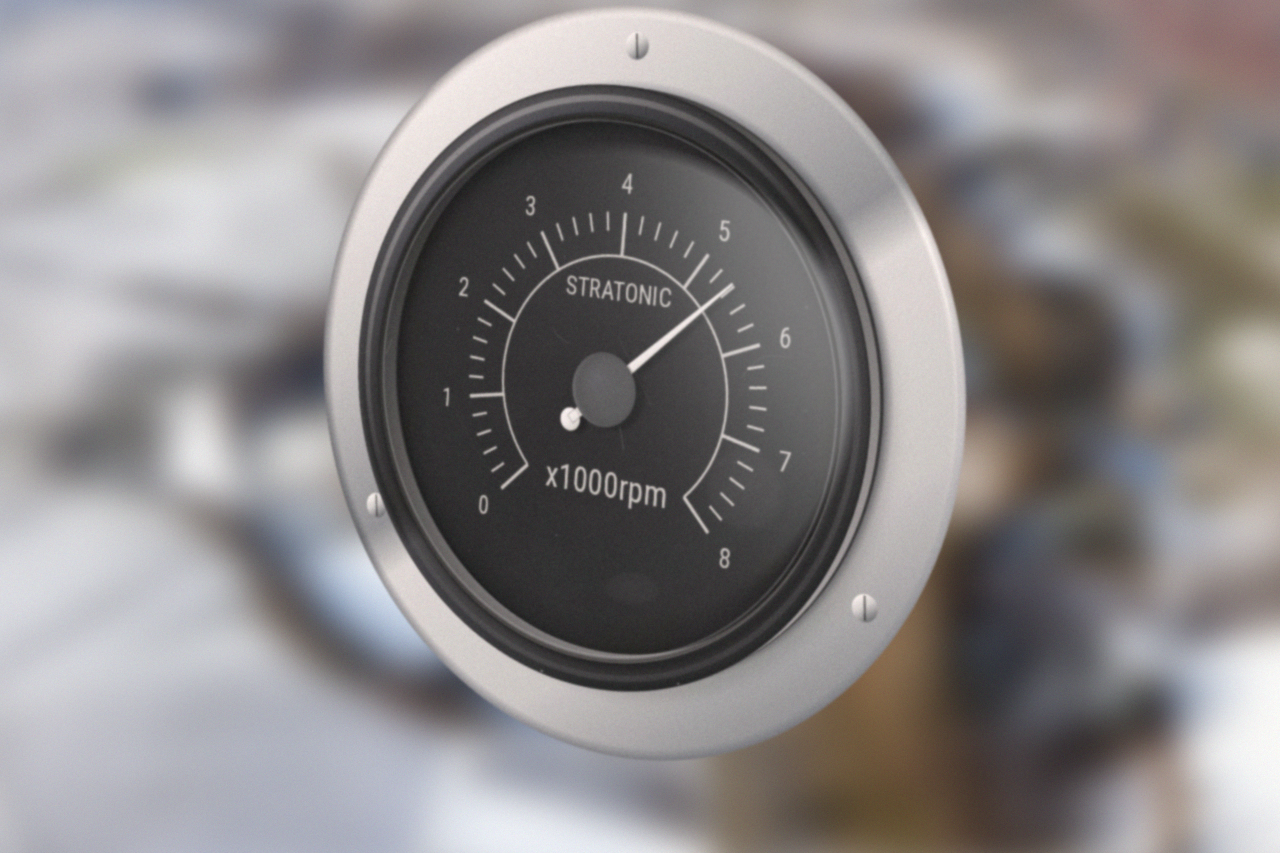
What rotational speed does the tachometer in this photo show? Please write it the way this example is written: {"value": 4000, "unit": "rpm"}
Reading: {"value": 5400, "unit": "rpm"}
